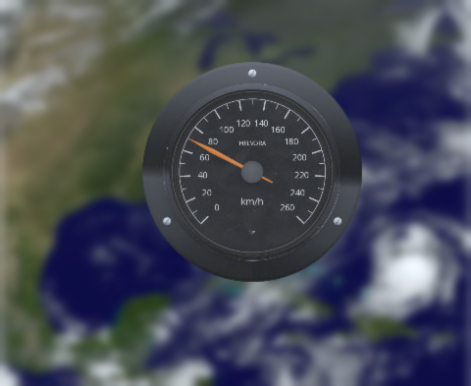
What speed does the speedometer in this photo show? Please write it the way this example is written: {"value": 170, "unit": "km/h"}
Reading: {"value": 70, "unit": "km/h"}
